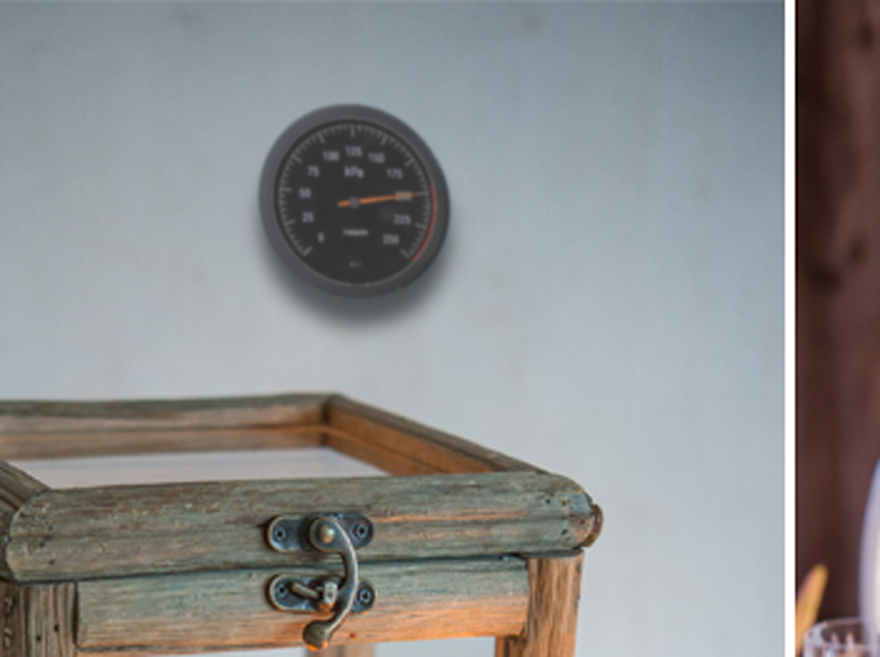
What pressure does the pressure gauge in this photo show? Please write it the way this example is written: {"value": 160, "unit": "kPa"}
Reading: {"value": 200, "unit": "kPa"}
